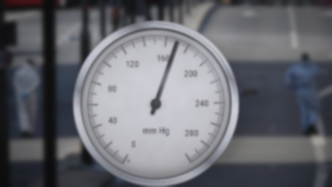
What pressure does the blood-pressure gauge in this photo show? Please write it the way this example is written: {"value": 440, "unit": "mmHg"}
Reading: {"value": 170, "unit": "mmHg"}
